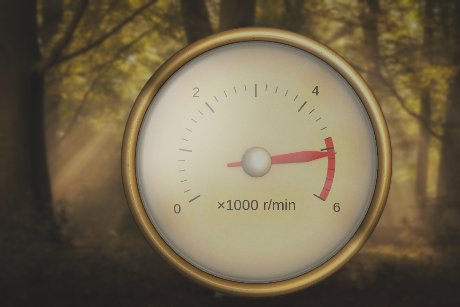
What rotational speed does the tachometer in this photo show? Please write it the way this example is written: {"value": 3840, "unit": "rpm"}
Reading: {"value": 5100, "unit": "rpm"}
